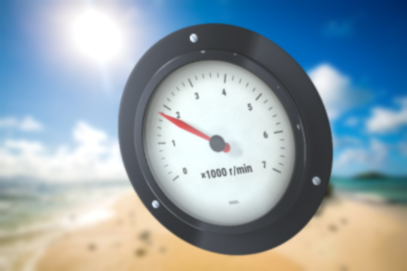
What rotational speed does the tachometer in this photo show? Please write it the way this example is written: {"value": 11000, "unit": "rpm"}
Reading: {"value": 1800, "unit": "rpm"}
